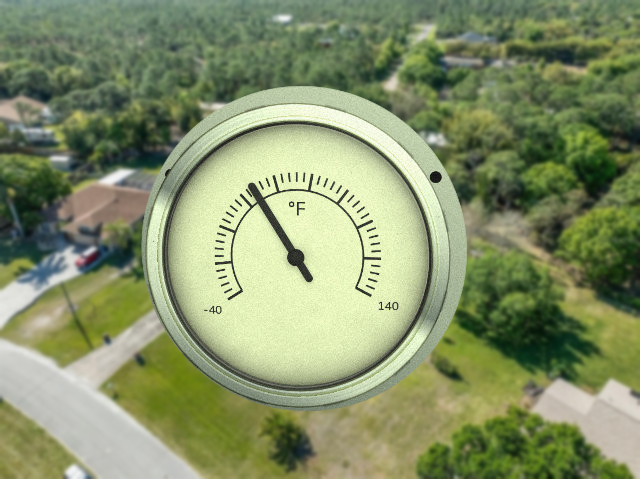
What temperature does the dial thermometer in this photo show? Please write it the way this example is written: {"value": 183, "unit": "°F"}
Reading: {"value": 28, "unit": "°F"}
